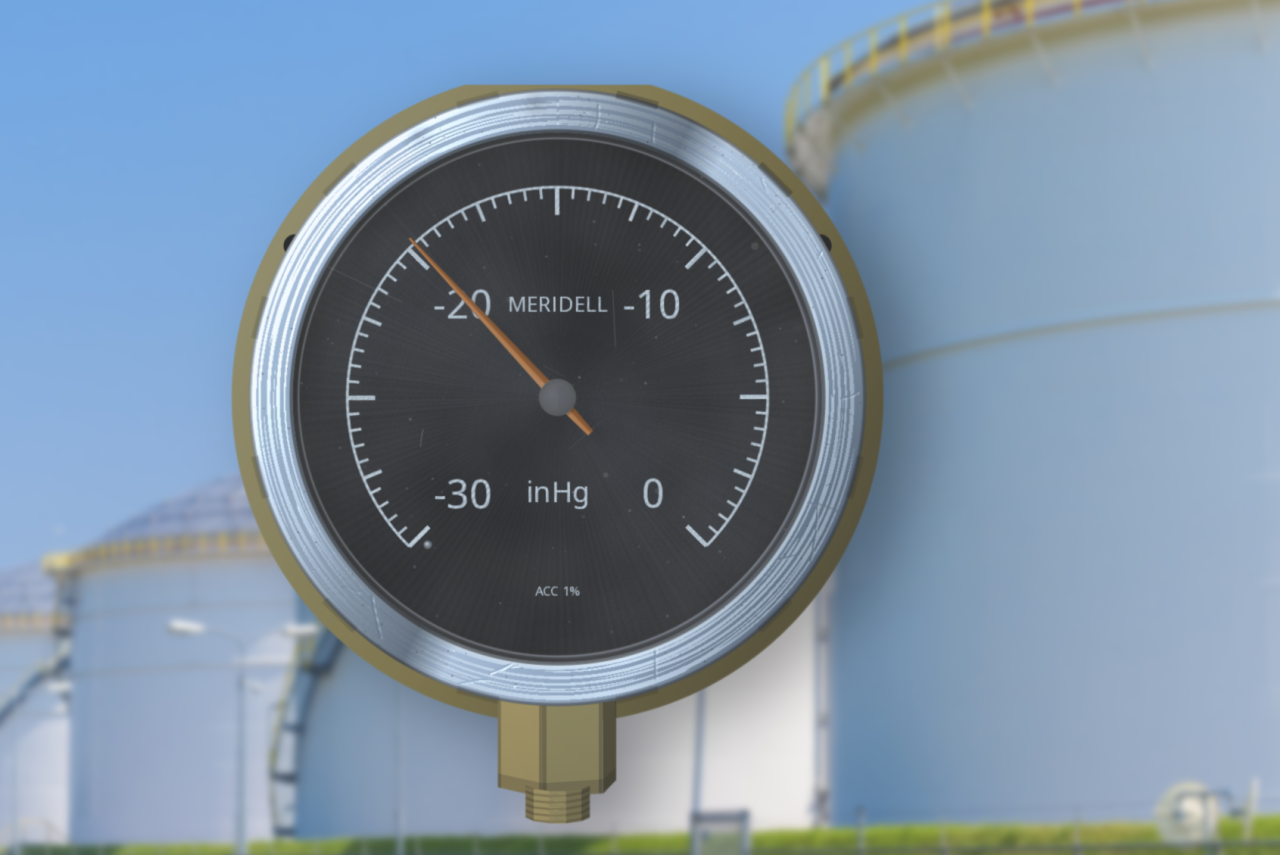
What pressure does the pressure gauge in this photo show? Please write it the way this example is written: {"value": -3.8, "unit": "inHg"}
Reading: {"value": -19.75, "unit": "inHg"}
